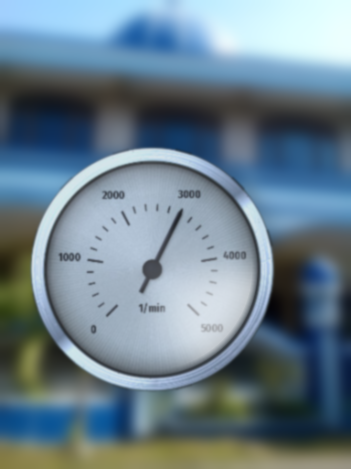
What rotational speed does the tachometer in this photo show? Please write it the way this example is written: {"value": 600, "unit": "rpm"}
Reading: {"value": 3000, "unit": "rpm"}
